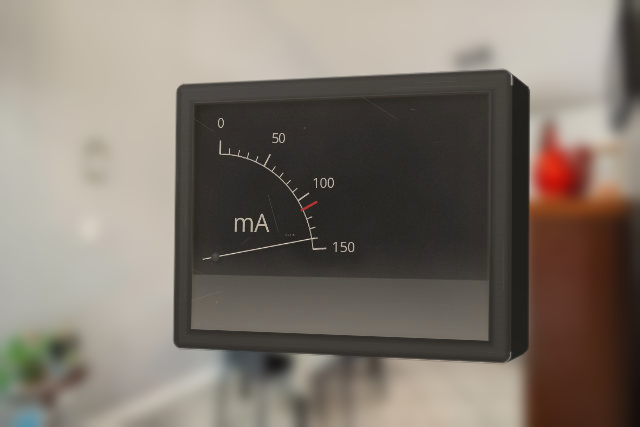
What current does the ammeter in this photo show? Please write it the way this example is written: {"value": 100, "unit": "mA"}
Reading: {"value": 140, "unit": "mA"}
